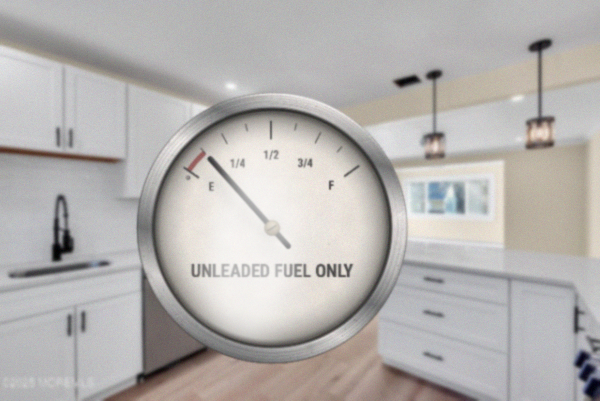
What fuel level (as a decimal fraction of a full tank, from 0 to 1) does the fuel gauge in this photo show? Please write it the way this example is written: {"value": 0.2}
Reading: {"value": 0.125}
